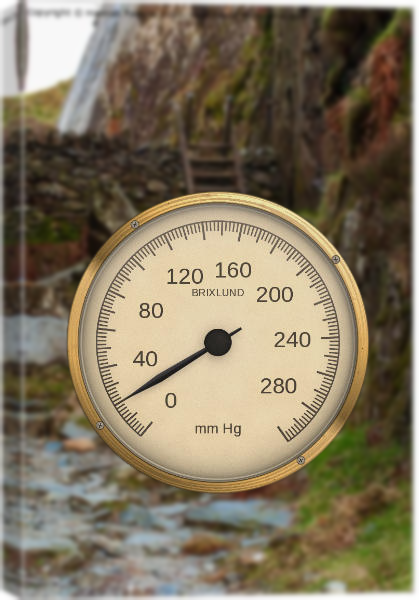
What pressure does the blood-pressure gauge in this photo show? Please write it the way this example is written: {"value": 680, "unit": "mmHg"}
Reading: {"value": 20, "unit": "mmHg"}
